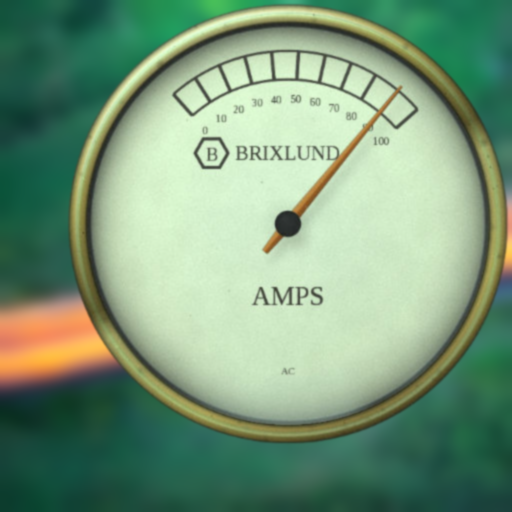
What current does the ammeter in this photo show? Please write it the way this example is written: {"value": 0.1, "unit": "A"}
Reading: {"value": 90, "unit": "A"}
